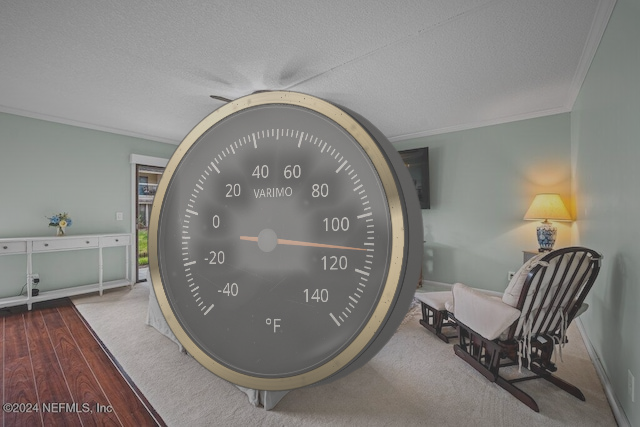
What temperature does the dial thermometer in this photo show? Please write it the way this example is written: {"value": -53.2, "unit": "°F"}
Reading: {"value": 112, "unit": "°F"}
